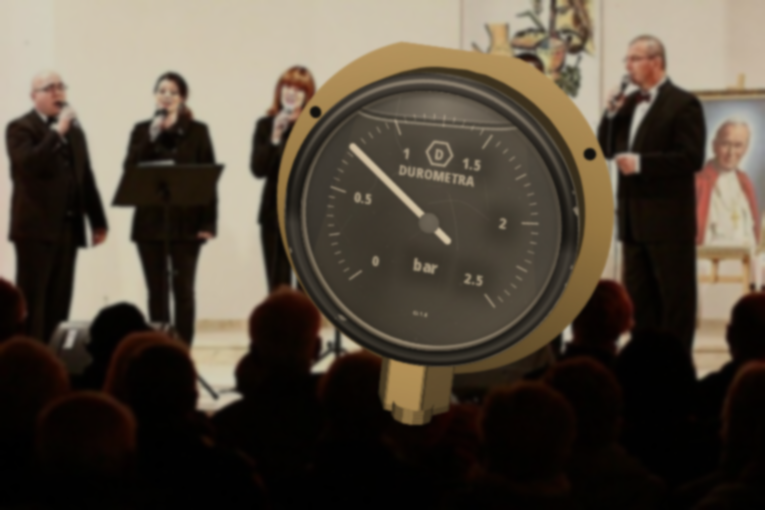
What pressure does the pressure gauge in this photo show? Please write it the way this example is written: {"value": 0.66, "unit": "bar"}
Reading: {"value": 0.75, "unit": "bar"}
